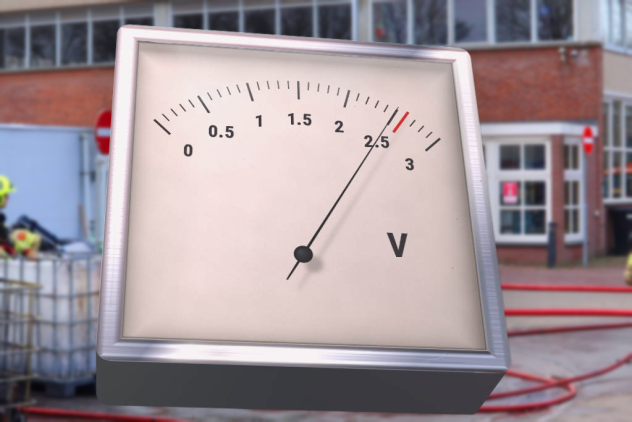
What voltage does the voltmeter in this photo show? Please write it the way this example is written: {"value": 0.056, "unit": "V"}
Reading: {"value": 2.5, "unit": "V"}
